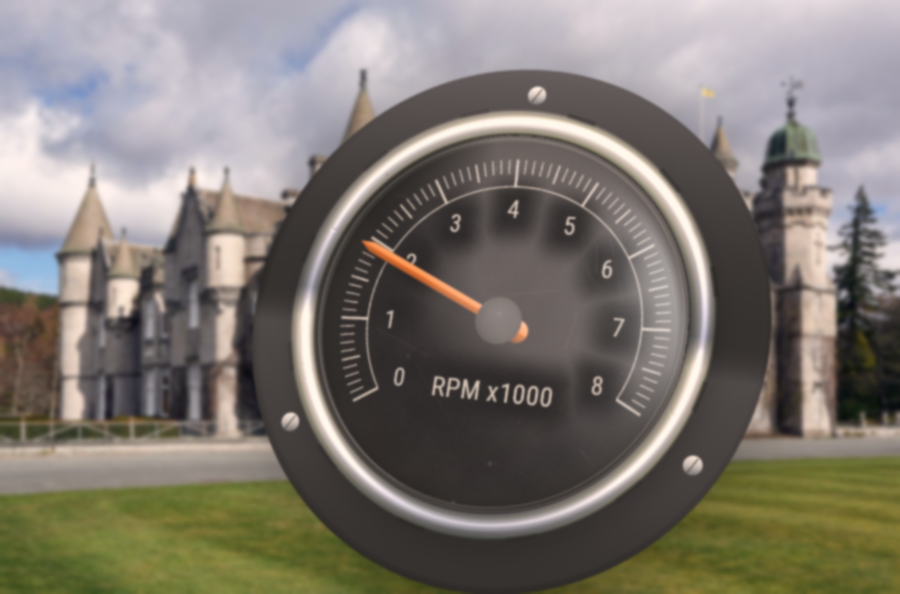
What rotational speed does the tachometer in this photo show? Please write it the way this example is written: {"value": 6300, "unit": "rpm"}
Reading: {"value": 1900, "unit": "rpm"}
